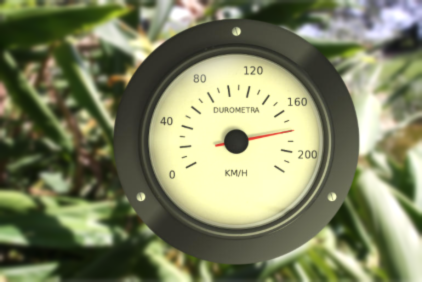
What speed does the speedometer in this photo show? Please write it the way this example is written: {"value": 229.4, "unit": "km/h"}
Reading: {"value": 180, "unit": "km/h"}
